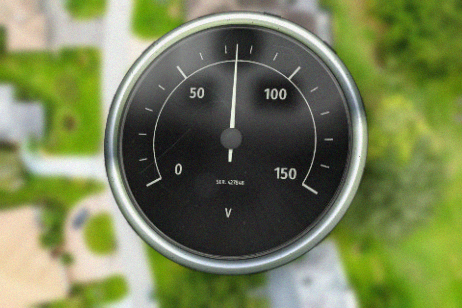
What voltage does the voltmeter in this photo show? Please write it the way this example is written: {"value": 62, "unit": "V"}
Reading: {"value": 75, "unit": "V"}
